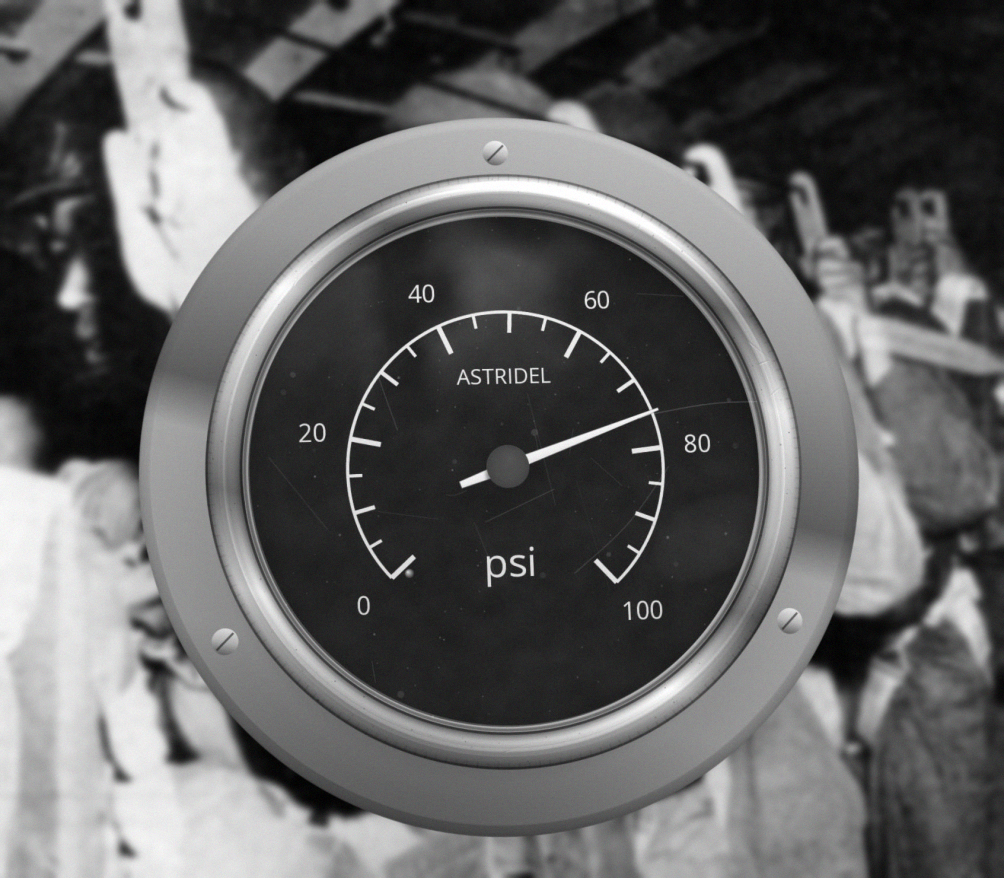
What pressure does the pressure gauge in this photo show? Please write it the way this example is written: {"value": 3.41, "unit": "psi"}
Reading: {"value": 75, "unit": "psi"}
